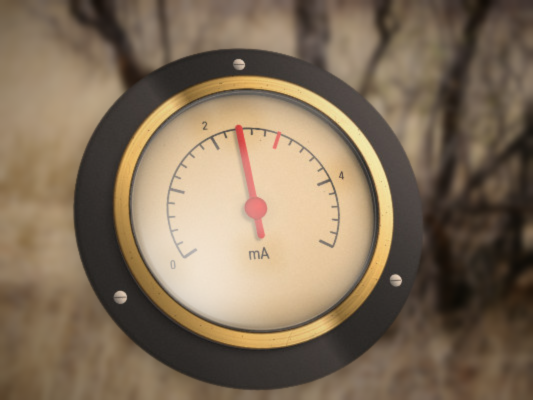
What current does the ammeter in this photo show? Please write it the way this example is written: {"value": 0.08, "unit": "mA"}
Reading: {"value": 2.4, "unit": "mA"}
